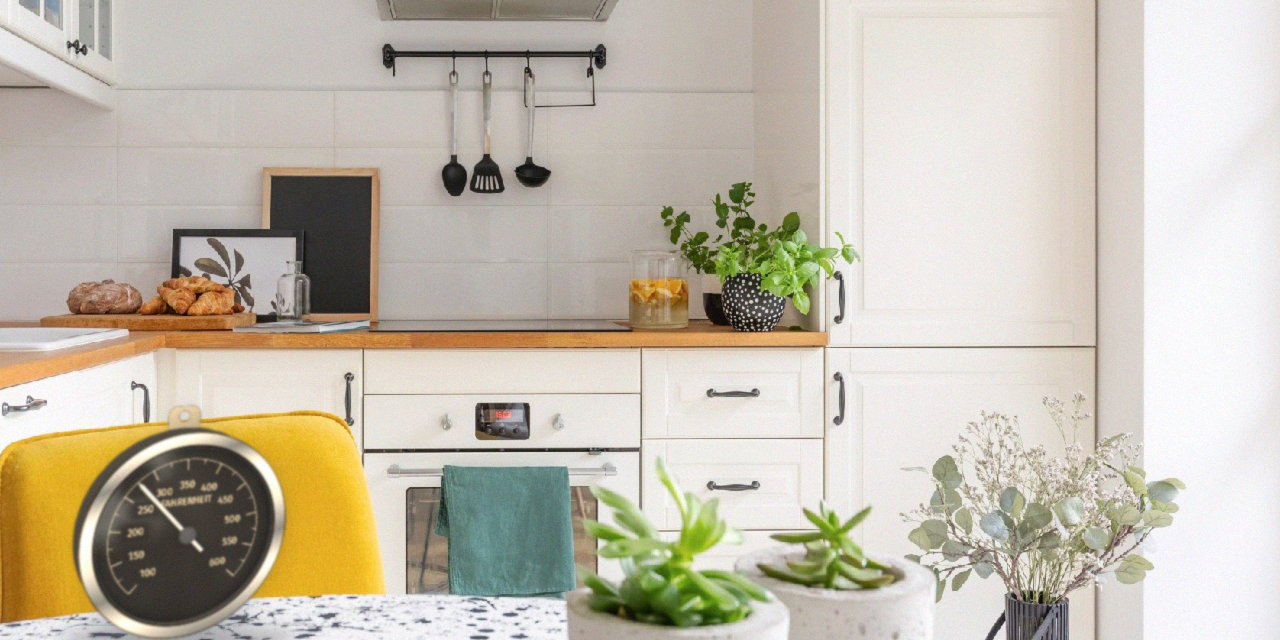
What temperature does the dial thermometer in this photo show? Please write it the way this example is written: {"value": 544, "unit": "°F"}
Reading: {"value": 275, "unit": "°F"}
